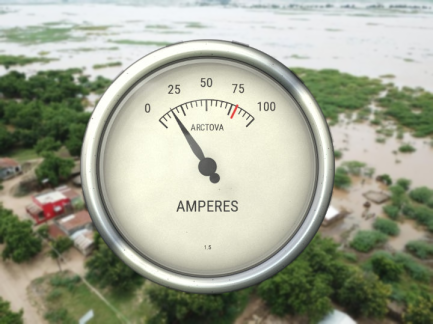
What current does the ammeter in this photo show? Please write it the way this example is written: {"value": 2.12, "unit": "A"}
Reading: {"value": 15, "unit": "A"}
